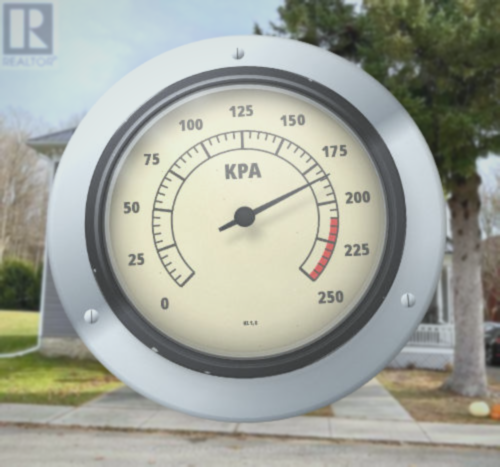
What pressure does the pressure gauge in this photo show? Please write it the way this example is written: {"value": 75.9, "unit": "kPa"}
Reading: {"value": 185, "unit": "kPa"}
